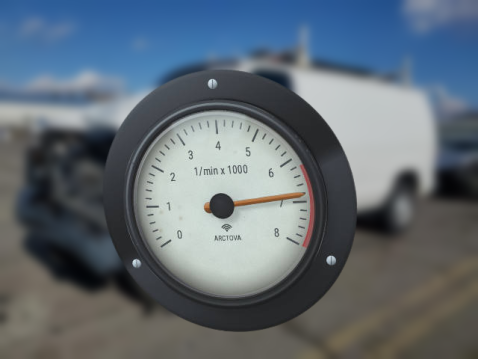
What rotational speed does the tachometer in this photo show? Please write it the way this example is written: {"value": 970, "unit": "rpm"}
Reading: {"value": 6800, "unit": "rpm"}
